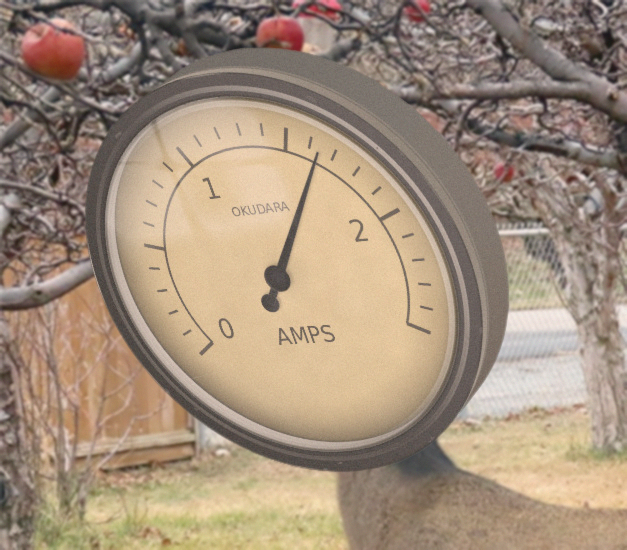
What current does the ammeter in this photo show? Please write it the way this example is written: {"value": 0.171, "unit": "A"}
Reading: {"value": 1.65, "unit": "A"}
